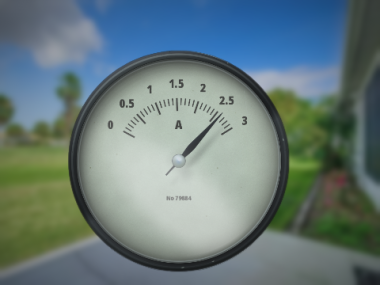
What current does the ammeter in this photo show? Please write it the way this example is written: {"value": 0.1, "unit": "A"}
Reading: {"value": 2.6, "unit": "A"}
